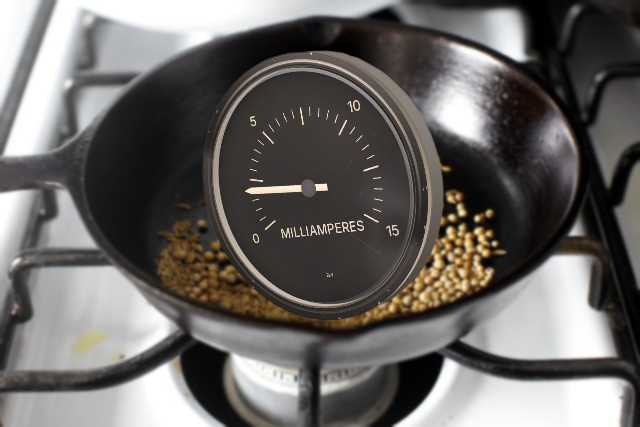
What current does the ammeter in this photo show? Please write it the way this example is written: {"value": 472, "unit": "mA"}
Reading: {"value": 2, "unit": "mA"}
